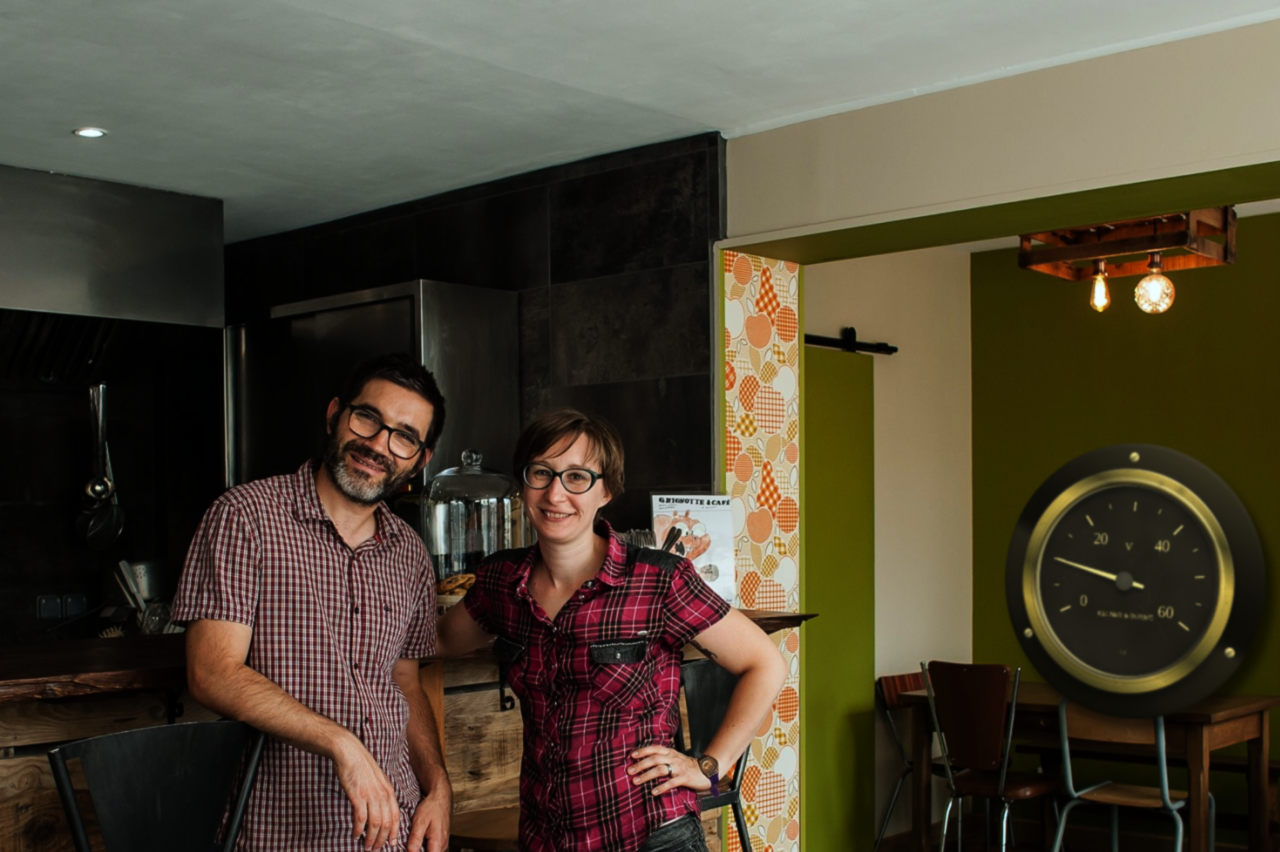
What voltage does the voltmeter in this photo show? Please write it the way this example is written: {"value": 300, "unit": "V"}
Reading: {"value": 10, "unit": "V"}
